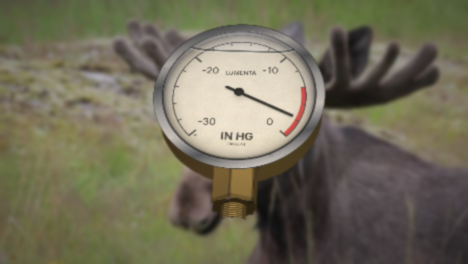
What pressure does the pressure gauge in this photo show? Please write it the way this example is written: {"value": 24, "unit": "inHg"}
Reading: {"value": -2, "unit": "inHg"}
